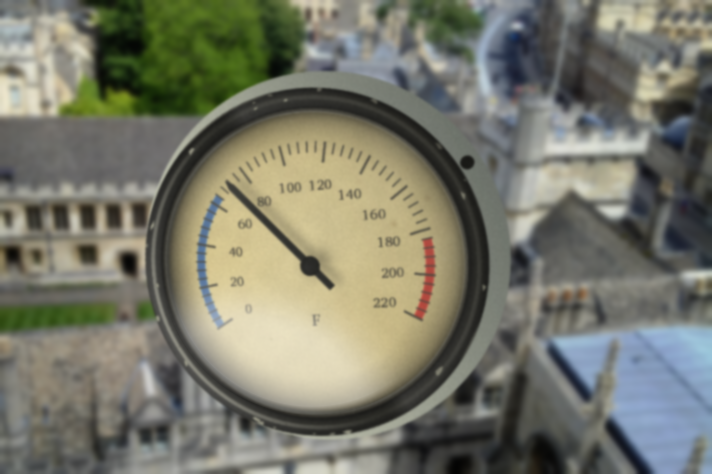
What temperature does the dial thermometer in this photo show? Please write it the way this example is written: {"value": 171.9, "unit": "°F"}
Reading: {"value": 72, "unit": "°F"}
